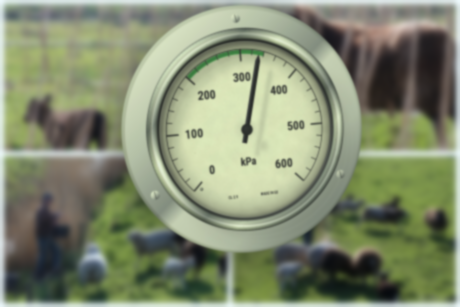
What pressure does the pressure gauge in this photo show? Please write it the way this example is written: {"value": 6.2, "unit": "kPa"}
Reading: {"value": 330, "unit": "kPa"}
